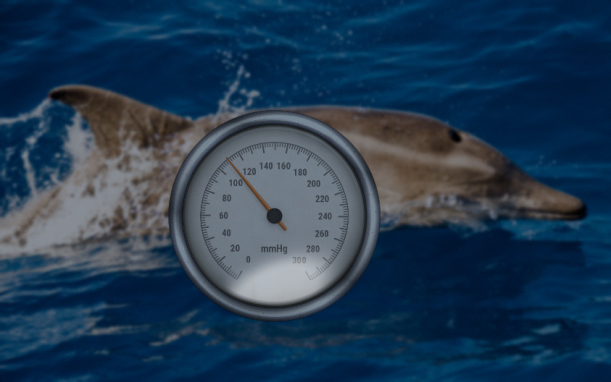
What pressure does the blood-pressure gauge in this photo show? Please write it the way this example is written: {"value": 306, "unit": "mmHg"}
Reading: {"value": 110, "unit": "mmHg"}
